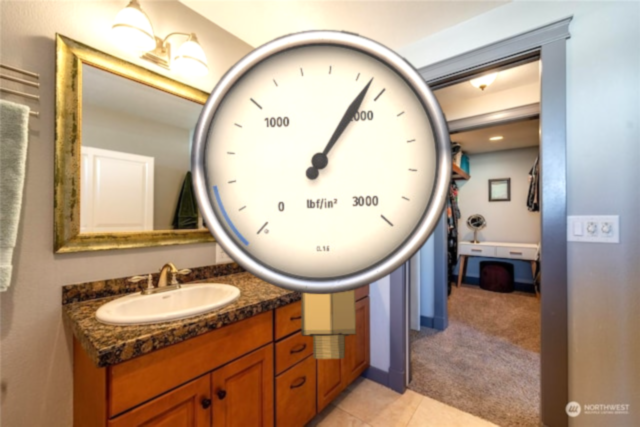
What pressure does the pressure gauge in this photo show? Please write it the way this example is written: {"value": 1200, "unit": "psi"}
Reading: {"value": 1900, "unit": "psi"}
